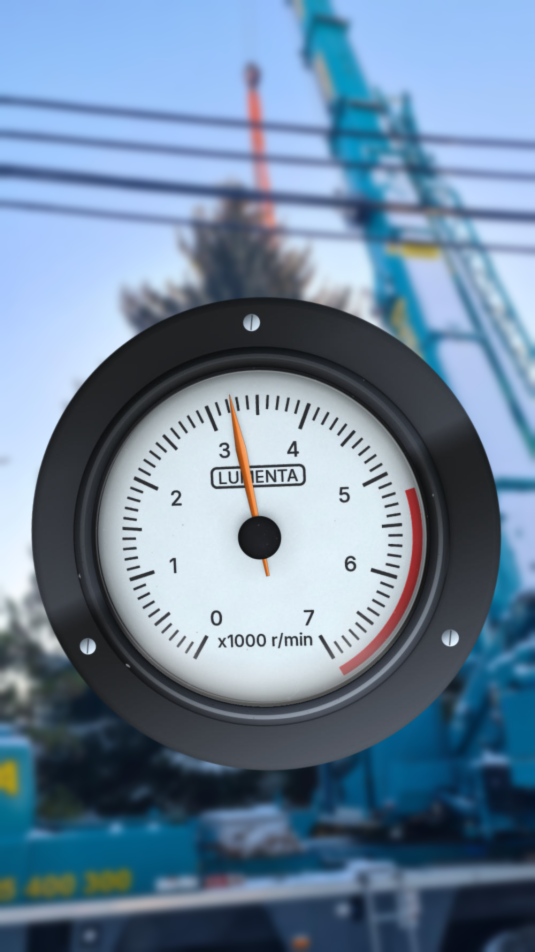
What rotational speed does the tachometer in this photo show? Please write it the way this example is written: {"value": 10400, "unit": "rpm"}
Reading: {"value": 3250, "unit": "rpm"}
